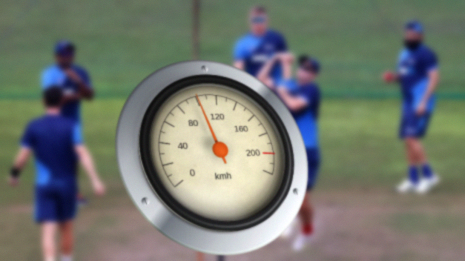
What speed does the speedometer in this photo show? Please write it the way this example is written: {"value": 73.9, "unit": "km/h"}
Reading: {"value": 100, "unit": "km/h"}
